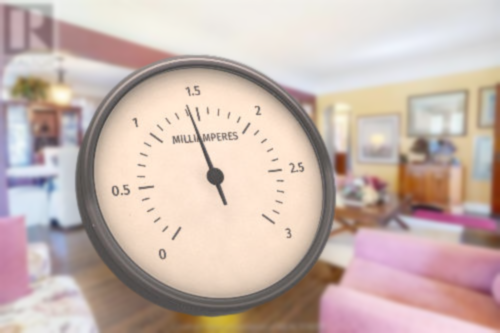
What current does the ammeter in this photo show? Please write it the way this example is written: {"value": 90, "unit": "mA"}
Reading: {"value": 1.4, "unit": "mA"}
